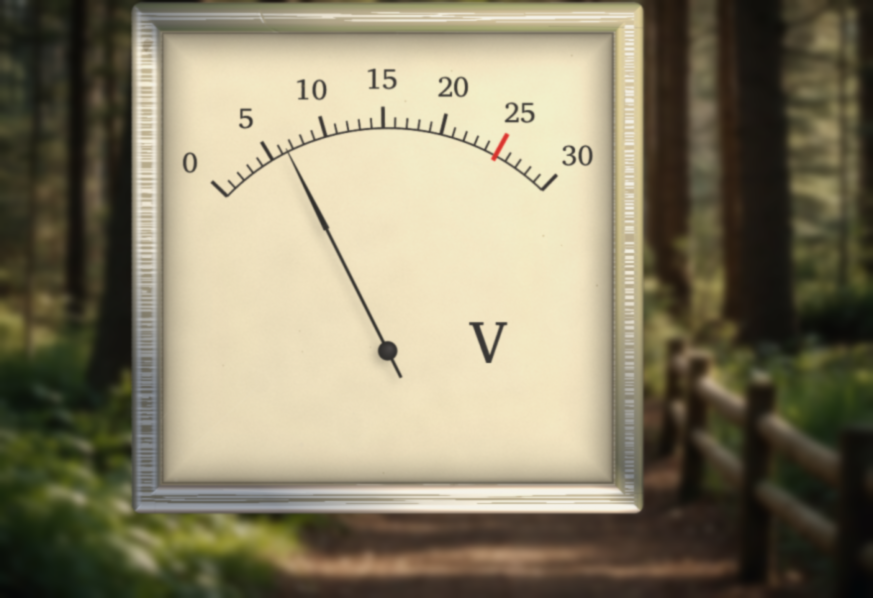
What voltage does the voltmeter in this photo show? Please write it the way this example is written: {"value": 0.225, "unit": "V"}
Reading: {"value": 6.5, "unit": "V"}
